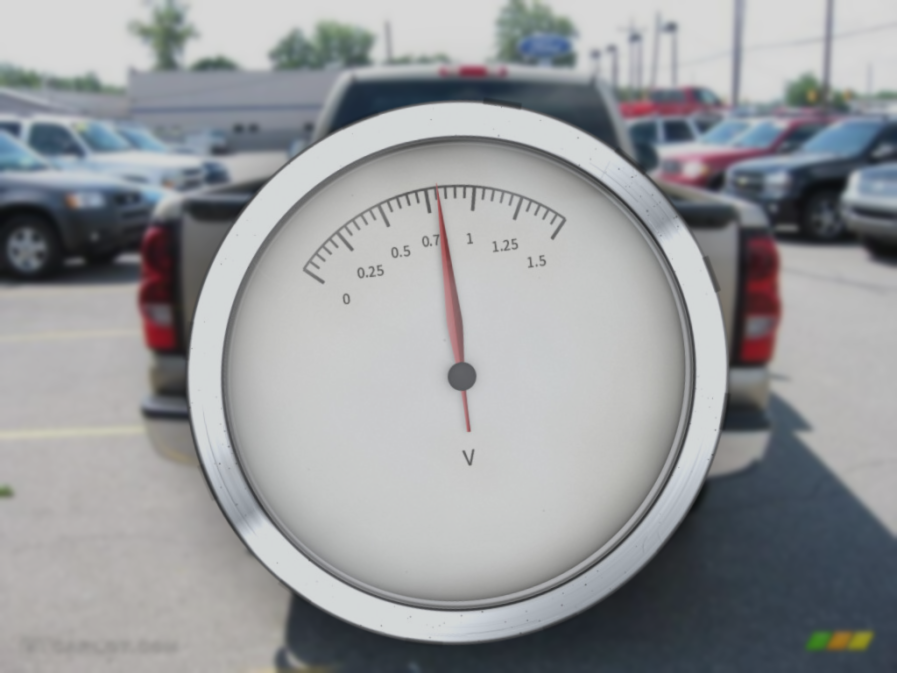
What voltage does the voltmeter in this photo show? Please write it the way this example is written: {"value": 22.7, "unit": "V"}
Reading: {"value": 0.8, "unit": "V"}
